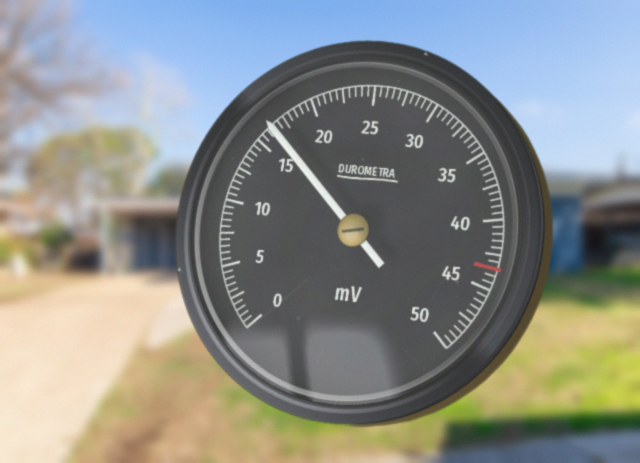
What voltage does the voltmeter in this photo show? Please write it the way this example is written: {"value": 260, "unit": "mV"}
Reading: {"value": 16.5, "unit": "mV"}
